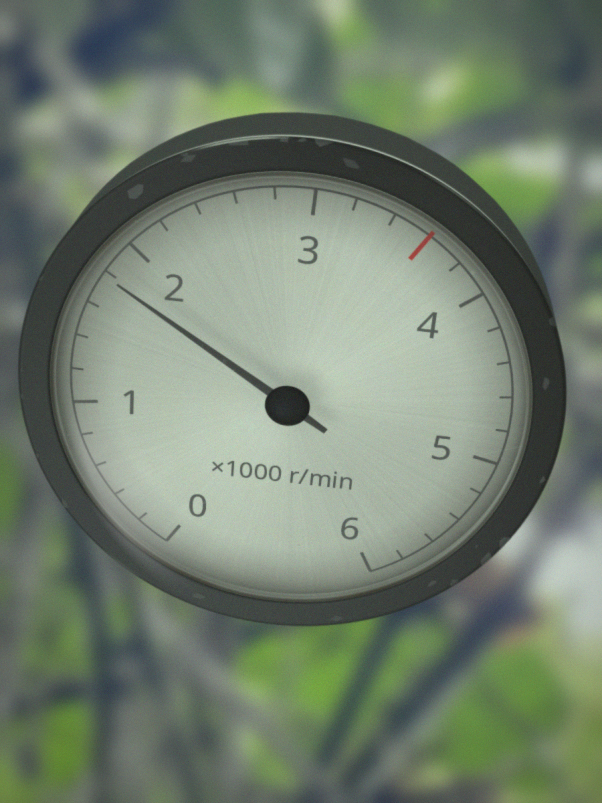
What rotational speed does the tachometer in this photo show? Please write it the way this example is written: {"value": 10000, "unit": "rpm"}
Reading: {"value": 1800, "unit": "rpm"}
